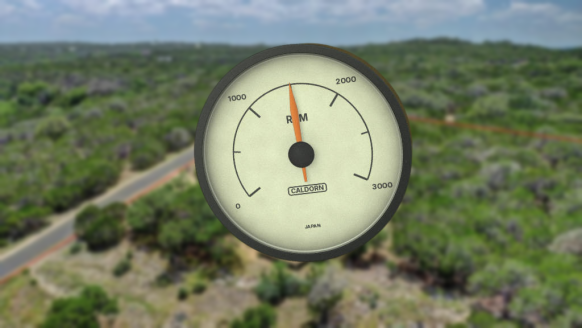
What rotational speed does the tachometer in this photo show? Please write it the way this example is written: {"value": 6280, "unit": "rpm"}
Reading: {"value": 1500, "unit": "rpm"}
